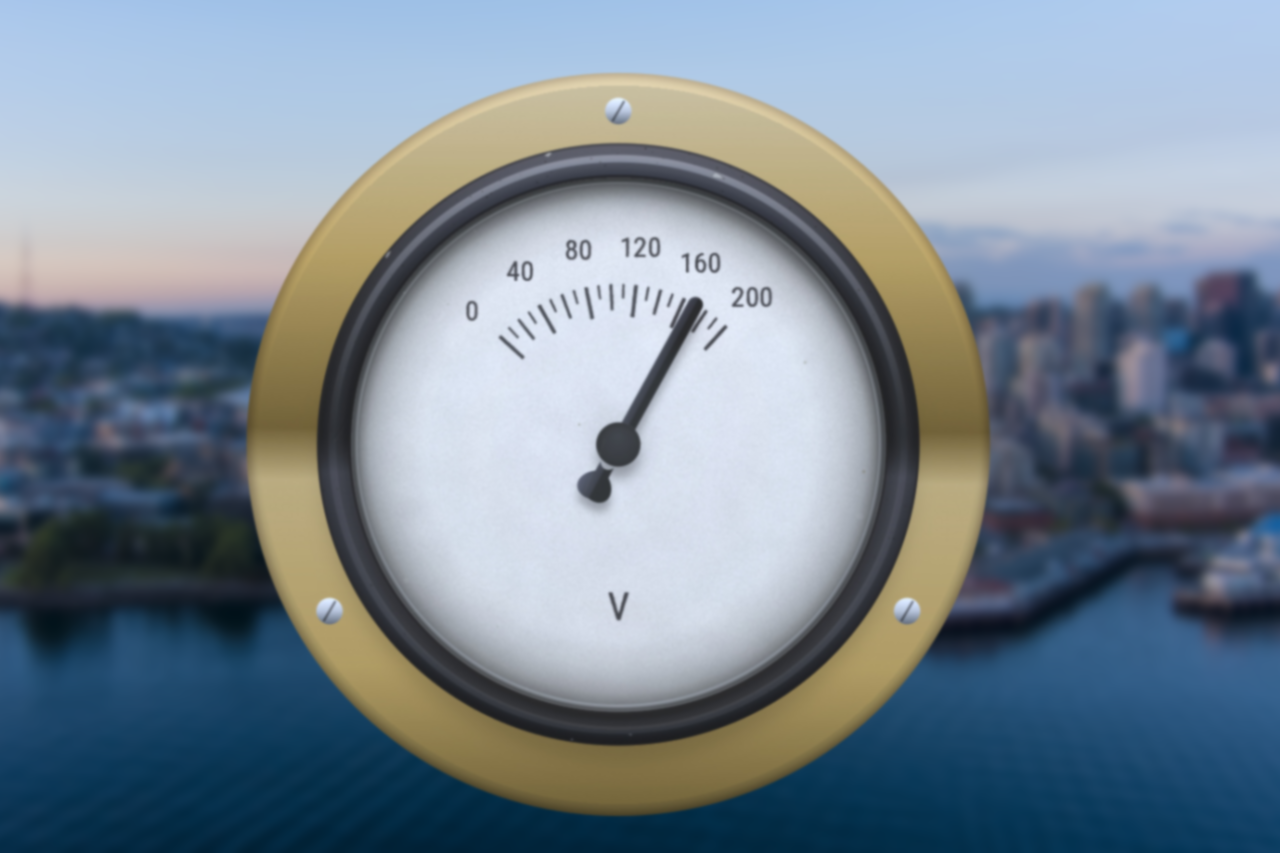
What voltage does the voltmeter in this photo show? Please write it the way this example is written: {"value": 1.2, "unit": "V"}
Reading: {"value": 170, "unit": "V"}
